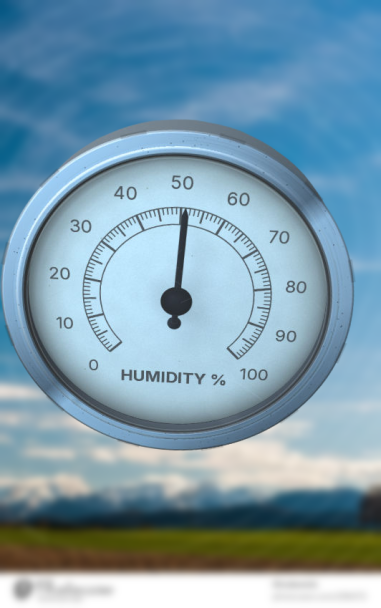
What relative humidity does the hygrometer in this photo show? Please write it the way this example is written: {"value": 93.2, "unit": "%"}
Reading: {"value": 51, "unit": "%"}
